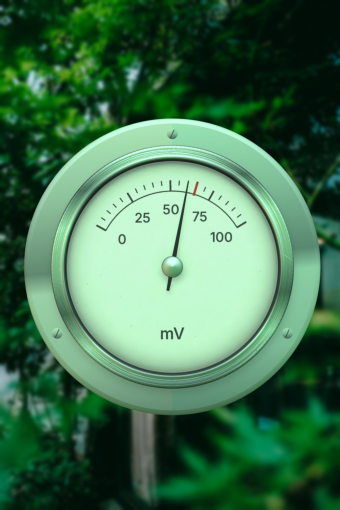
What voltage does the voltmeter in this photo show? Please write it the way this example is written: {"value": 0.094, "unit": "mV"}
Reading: {"value": 60, "unit": "mV"}
